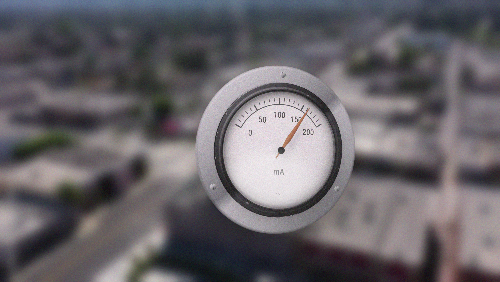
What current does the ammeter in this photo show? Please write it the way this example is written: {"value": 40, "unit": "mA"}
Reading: {"value": 160, "unit": "mA"}
